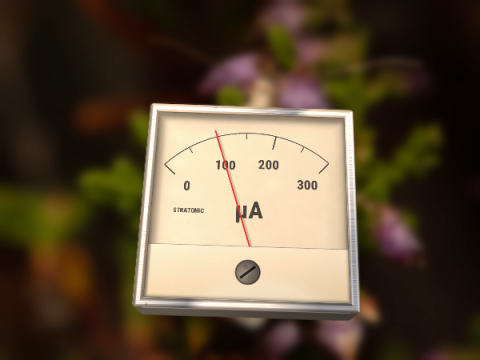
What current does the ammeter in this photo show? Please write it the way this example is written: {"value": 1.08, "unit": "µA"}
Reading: {"value": 100, "unit": "µA"}
